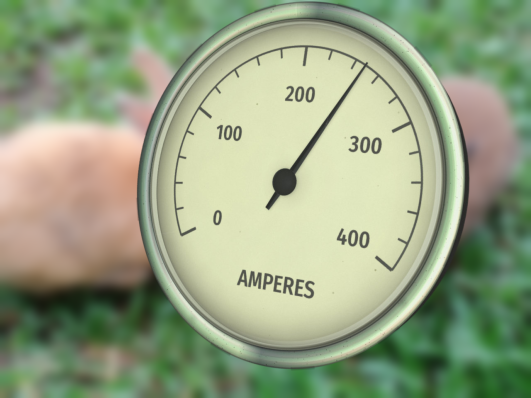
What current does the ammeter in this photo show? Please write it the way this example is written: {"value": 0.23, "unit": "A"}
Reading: {"value": 250, "unit": "A"}
